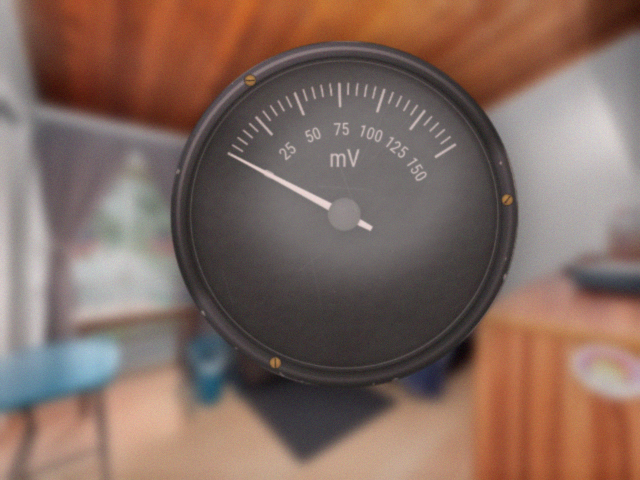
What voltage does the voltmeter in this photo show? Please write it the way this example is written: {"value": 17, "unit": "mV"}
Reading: {"value": 0, "unit": "mV"}
